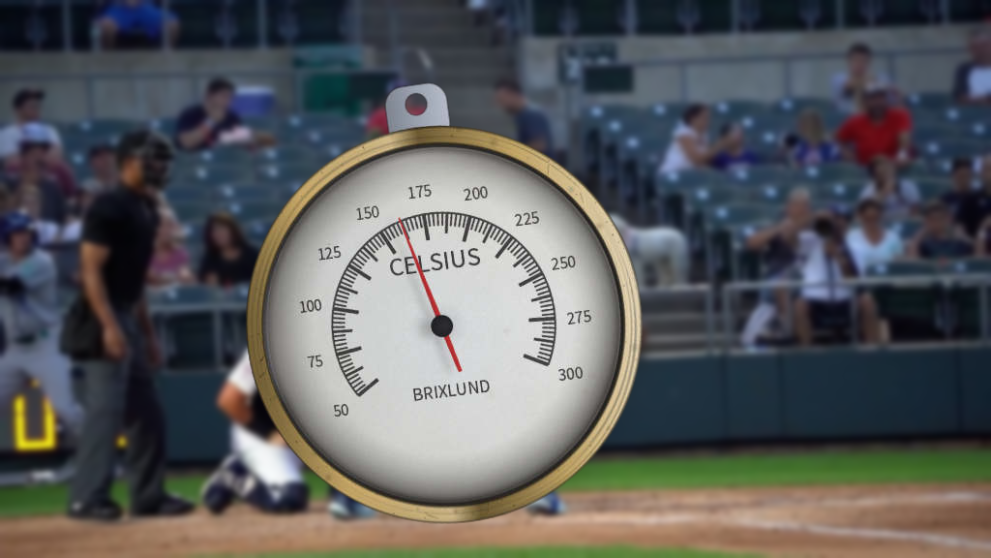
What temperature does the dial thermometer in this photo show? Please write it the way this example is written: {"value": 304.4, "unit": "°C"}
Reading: {"value": 162.5, "unit": "°C"}
